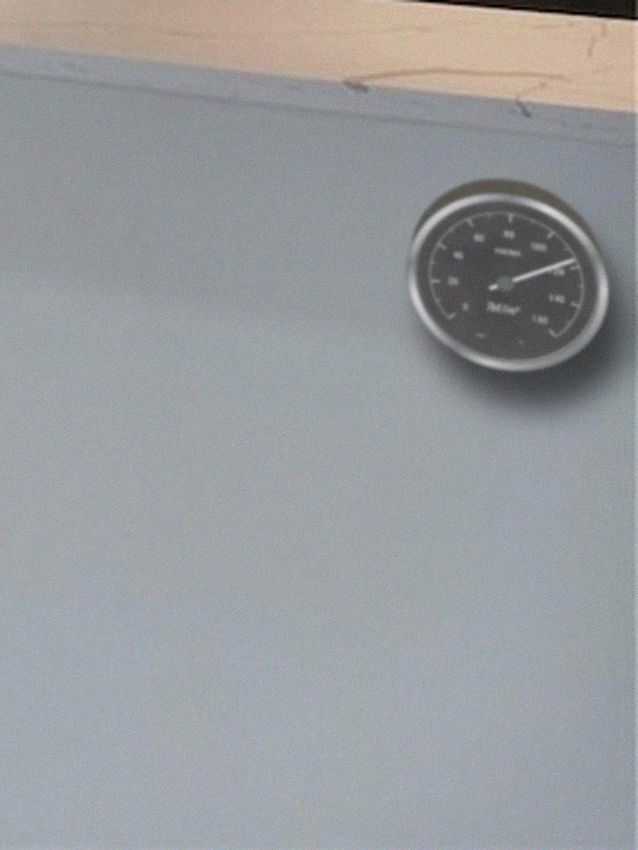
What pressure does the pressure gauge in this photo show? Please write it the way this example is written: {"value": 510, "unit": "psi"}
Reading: {"value": 115, "unit": "psi"}
